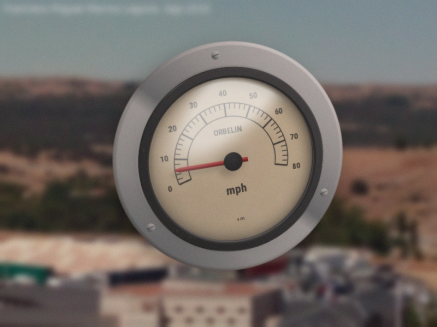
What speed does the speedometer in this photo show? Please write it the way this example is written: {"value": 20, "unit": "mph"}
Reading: {"value": 6, "unit": "mph"}
